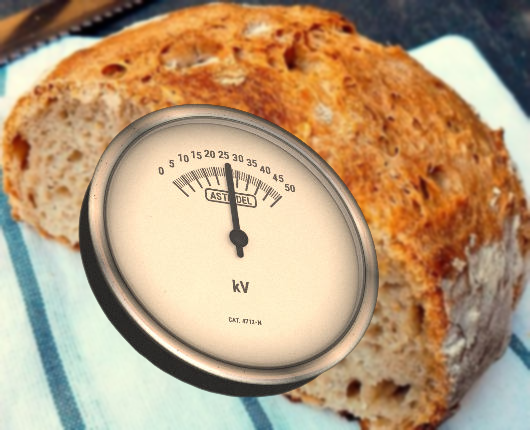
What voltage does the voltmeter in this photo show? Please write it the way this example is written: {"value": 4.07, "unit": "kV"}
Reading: {"value": 25, "unit": "kV"}
